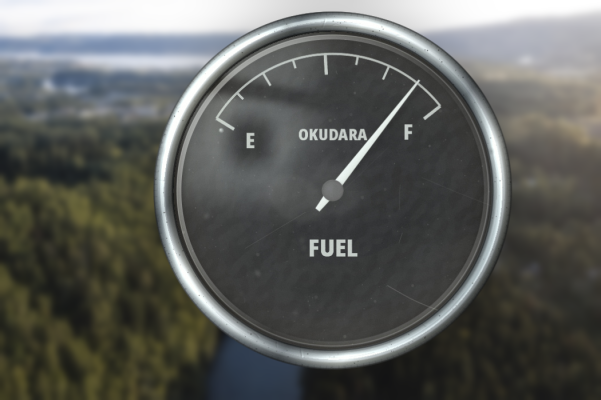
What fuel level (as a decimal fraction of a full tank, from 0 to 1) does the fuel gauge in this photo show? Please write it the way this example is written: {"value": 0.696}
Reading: {"value": 0.875}
